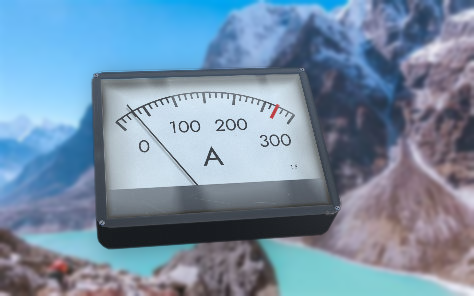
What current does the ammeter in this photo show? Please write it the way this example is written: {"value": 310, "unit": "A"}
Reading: {"value": 30, "unit": "A"}
